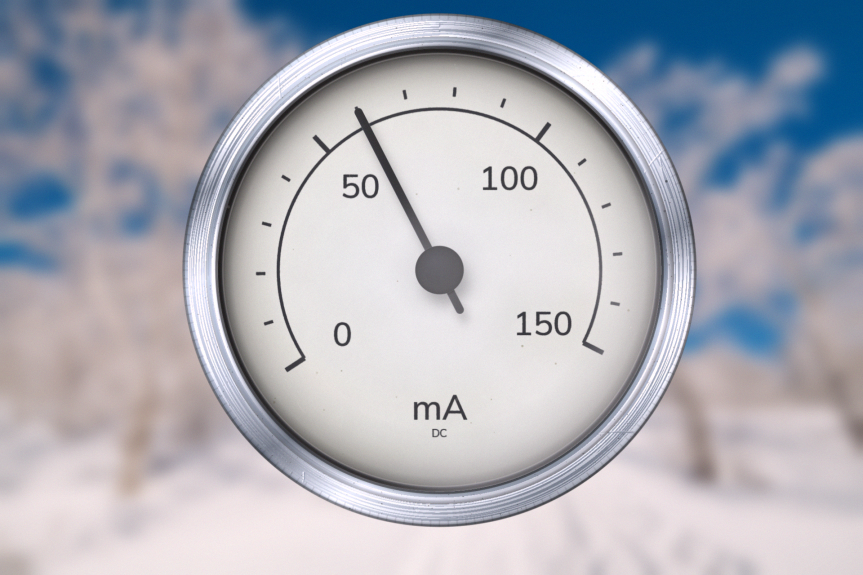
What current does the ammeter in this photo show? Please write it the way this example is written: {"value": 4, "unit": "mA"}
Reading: {"value": 60, "unit": "mA"}
